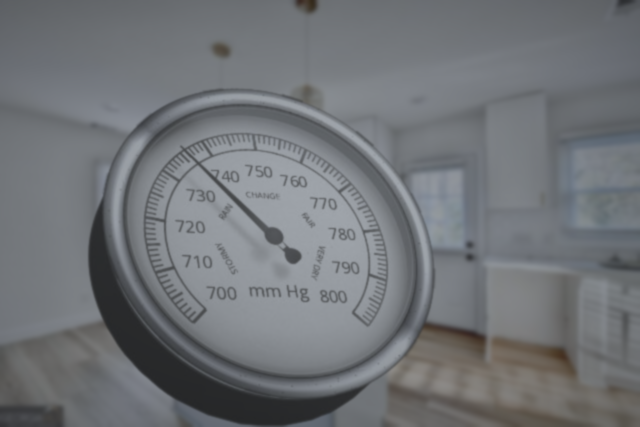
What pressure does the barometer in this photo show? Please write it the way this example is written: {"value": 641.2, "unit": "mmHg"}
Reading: {"value": 735, "unit": "mmHg"}
